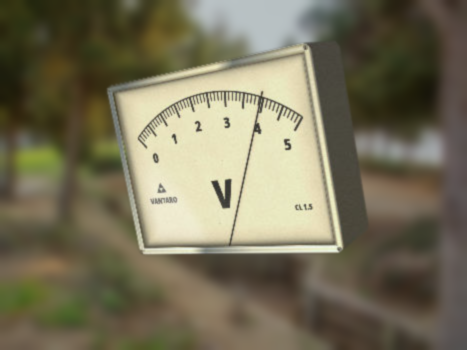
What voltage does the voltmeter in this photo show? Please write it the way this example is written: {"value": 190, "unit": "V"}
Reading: {"value": 4, "unit": "V"}
